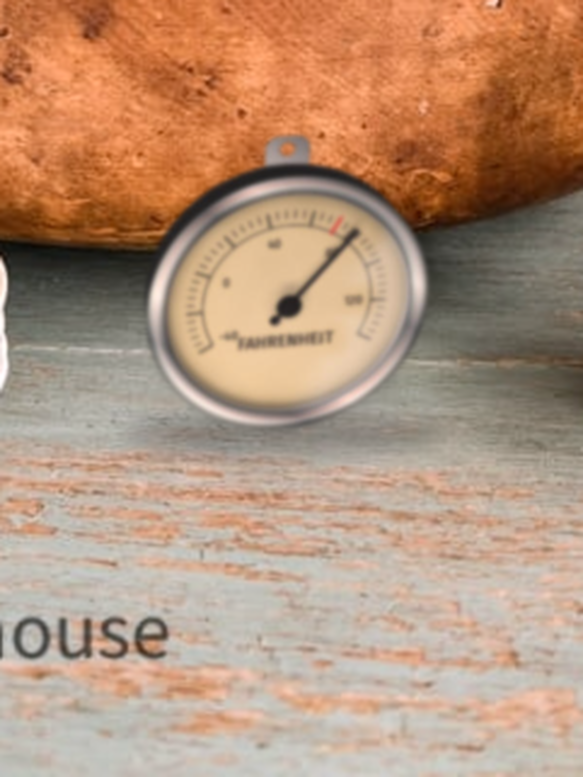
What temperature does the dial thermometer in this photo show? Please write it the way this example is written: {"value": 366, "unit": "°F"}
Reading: {"value": 80, "unit": "°F"}
